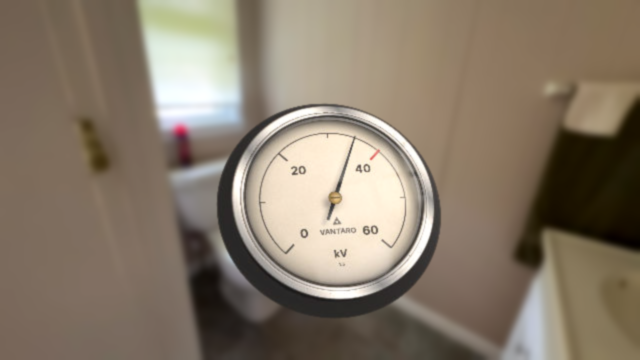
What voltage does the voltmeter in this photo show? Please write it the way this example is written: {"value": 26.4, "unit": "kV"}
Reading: {"value": 35, "unit": "kV"}
